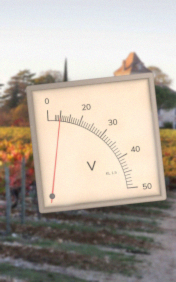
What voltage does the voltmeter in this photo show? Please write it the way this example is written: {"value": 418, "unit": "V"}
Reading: {"value": 10, "unit": "V"}
